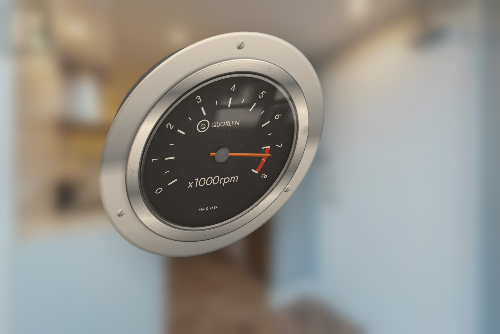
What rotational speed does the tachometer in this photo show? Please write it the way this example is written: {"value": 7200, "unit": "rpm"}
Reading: {"value": 7250, "unit": "rpm"}
